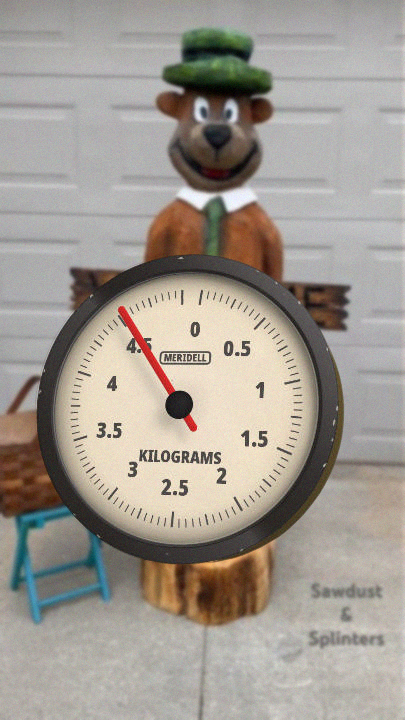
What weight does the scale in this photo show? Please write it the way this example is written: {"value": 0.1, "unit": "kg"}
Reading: {"value": 4.55, "unit": "kg"}
